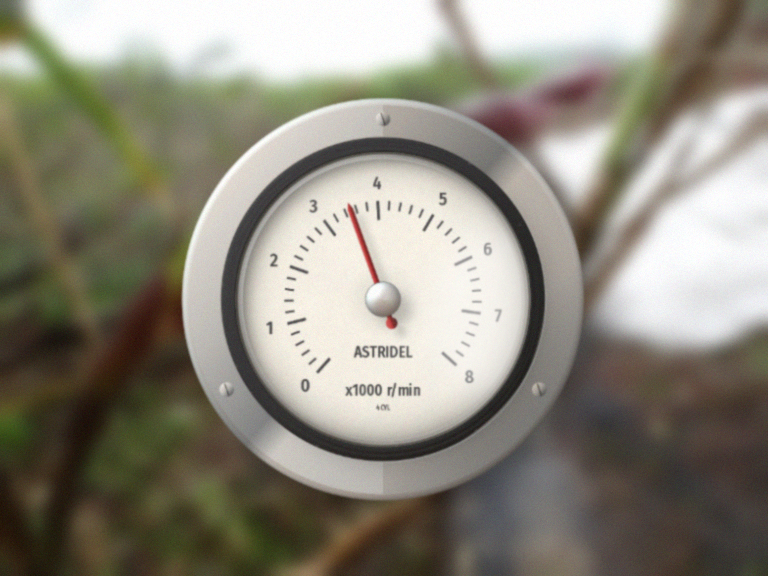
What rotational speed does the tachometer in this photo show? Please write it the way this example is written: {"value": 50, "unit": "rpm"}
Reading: {"value": 3500, "unit": "rpm"}
